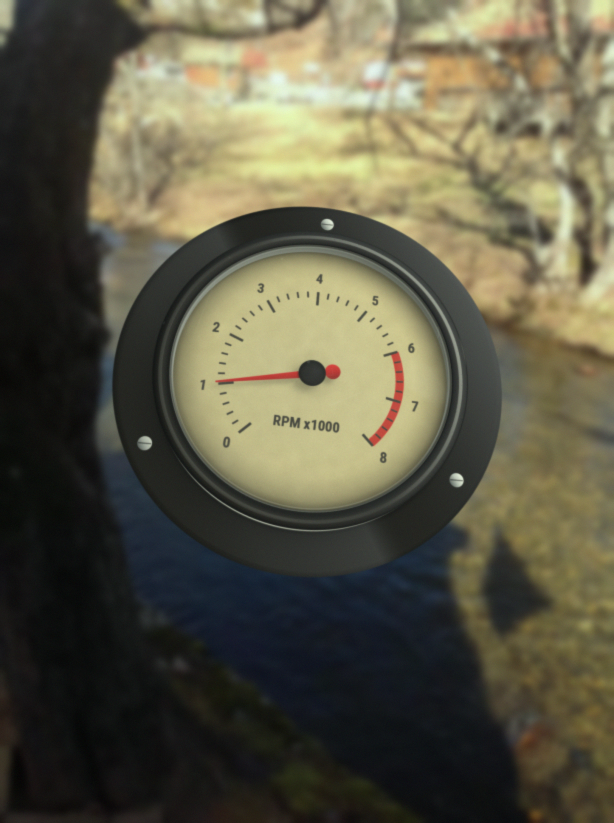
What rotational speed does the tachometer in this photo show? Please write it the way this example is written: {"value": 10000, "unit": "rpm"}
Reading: {"value": 1000, "unit": "rpm"}
